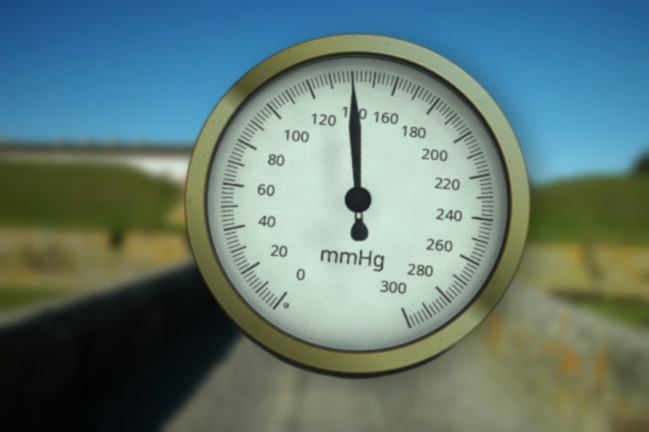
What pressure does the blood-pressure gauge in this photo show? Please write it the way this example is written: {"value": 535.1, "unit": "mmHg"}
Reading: {"value": 140, "unit": "mmHg"}
